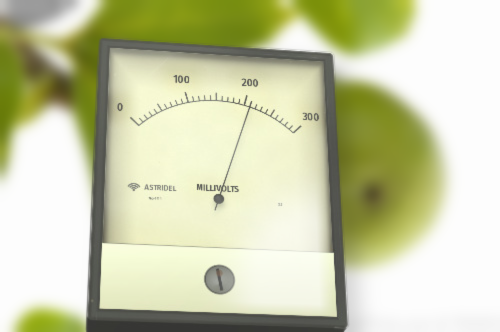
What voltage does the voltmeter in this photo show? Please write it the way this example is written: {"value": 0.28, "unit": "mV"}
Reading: {"value": 210, "unit": "mV"}
